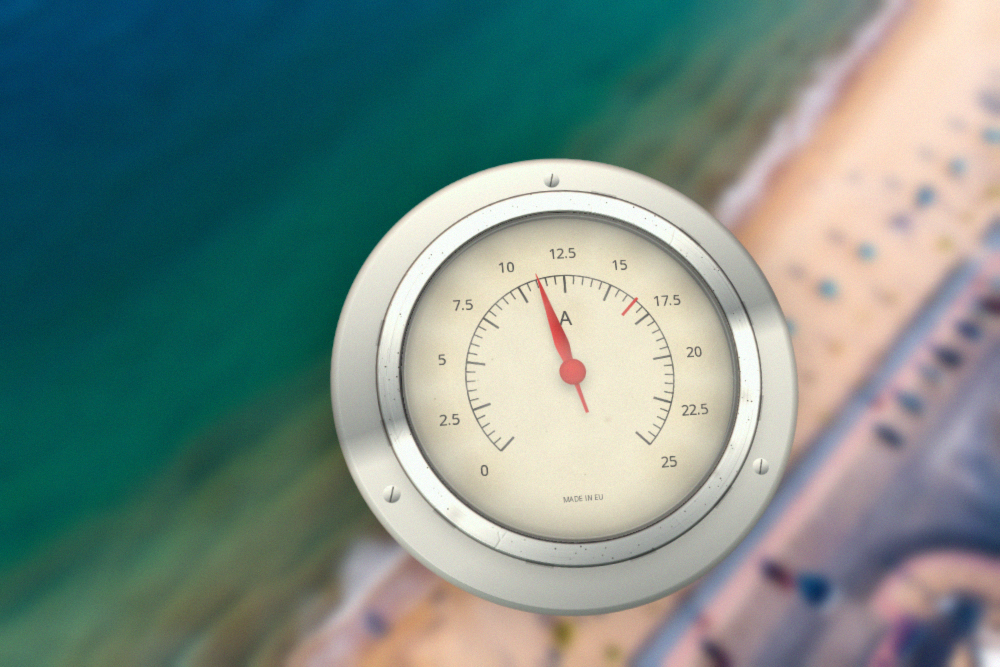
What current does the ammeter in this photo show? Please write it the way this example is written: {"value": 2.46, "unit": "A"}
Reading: {"value": 11, "unit": "A"}
